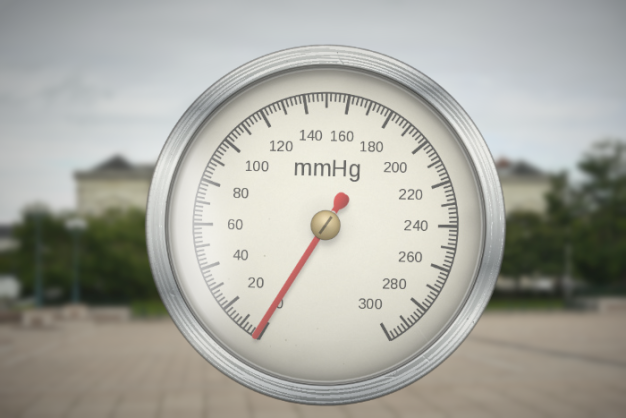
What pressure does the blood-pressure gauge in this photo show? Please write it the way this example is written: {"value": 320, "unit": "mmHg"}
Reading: {"value": 2, "unit": "mmHg"}
